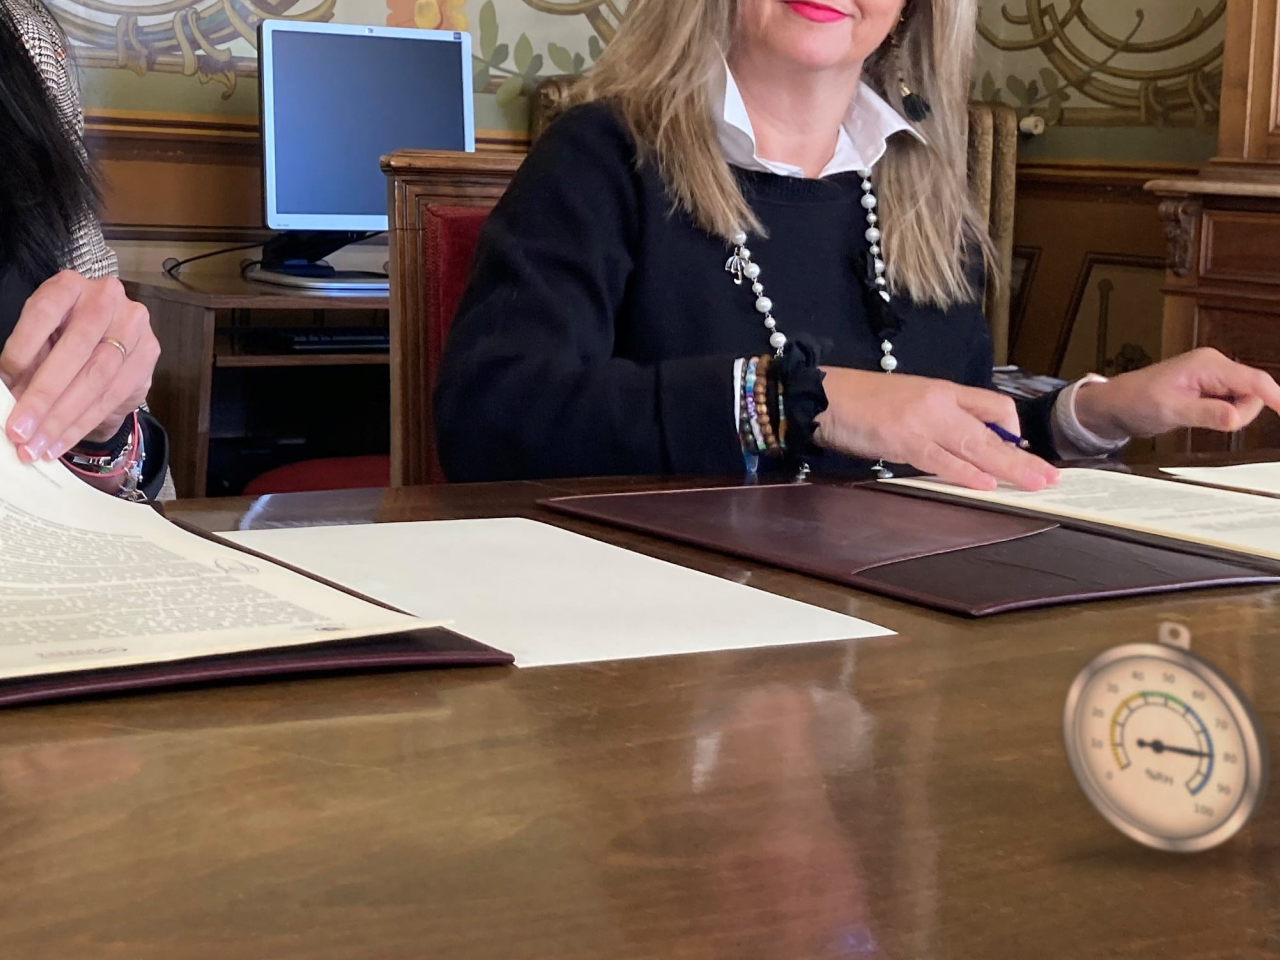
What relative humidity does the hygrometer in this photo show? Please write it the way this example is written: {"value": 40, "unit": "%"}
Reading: {"value": 80, "unit": "%"}
